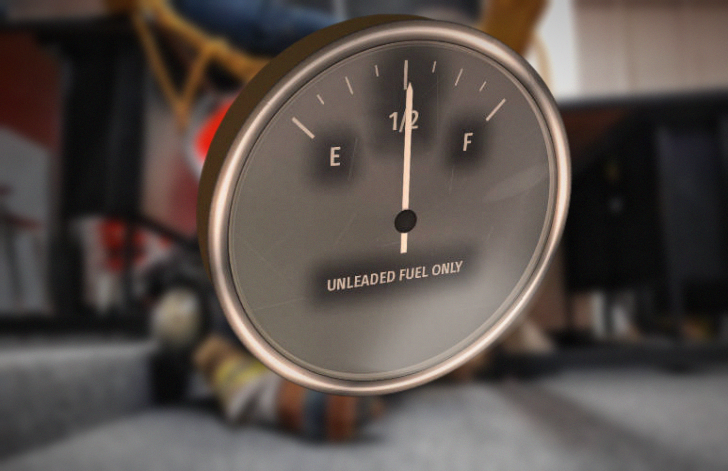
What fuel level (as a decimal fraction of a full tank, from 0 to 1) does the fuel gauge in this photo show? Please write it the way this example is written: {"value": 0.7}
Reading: {"value": 0.5}
